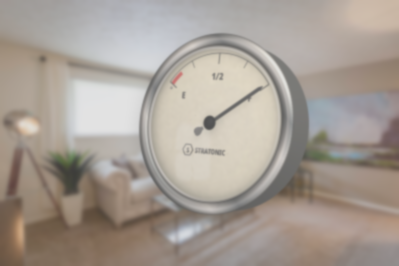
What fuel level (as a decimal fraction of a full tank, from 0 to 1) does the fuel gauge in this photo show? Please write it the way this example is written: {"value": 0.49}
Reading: {"value": 1}
